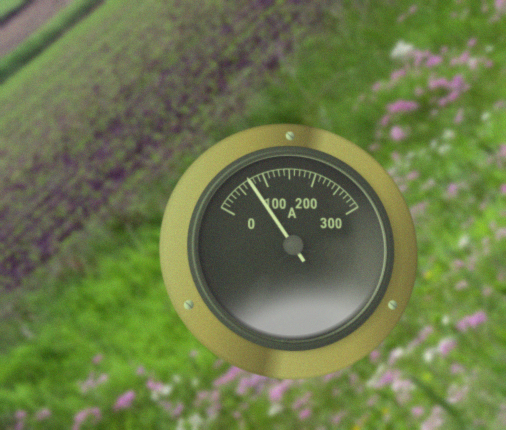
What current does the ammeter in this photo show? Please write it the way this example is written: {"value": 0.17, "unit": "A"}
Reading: {"value": 70, "unit": "A"}
